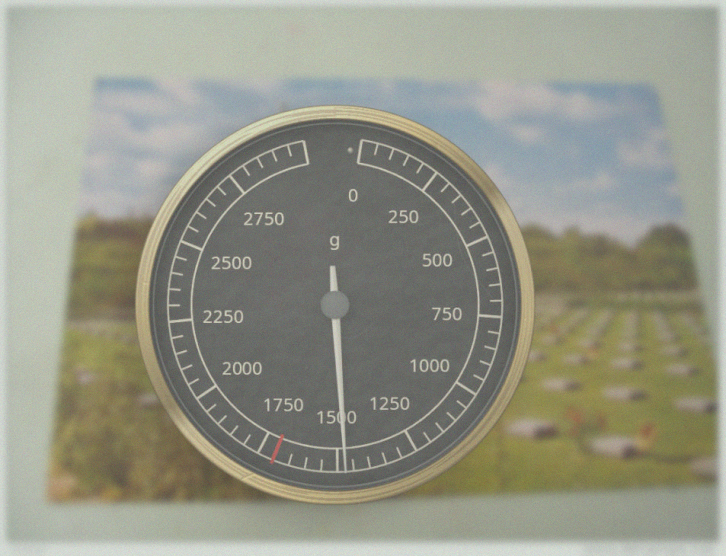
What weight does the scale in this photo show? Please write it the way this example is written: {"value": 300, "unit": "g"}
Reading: {"value": 1475, "unit": "g"}
